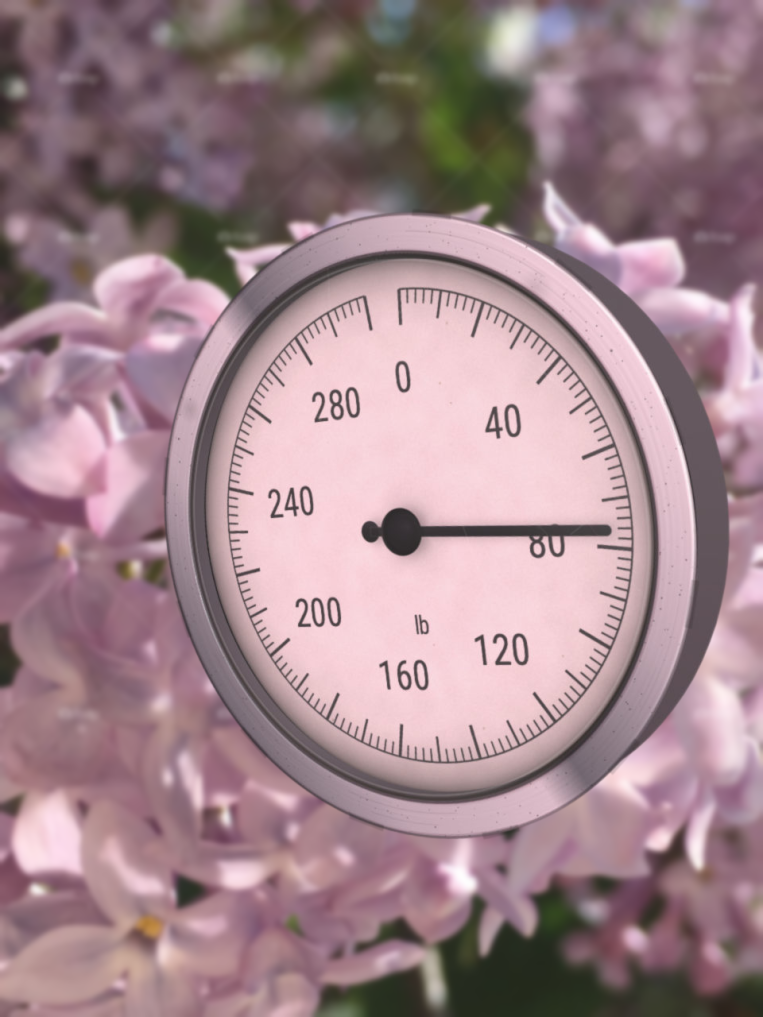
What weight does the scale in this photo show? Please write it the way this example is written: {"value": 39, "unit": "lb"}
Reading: {"value": 76, "unit": "lb"}
